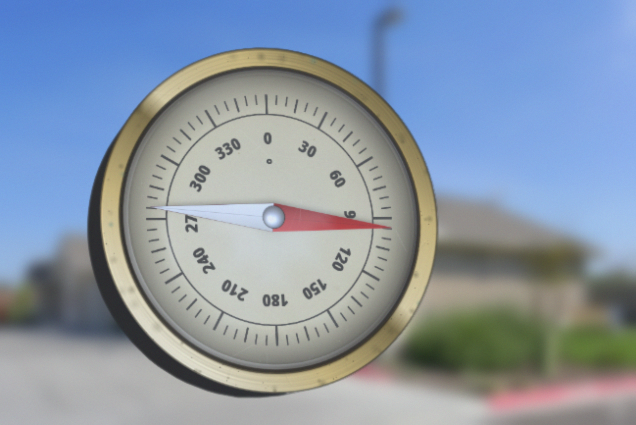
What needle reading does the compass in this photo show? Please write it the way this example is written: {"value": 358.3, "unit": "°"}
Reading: {"value": 95, "unit": "°"}
